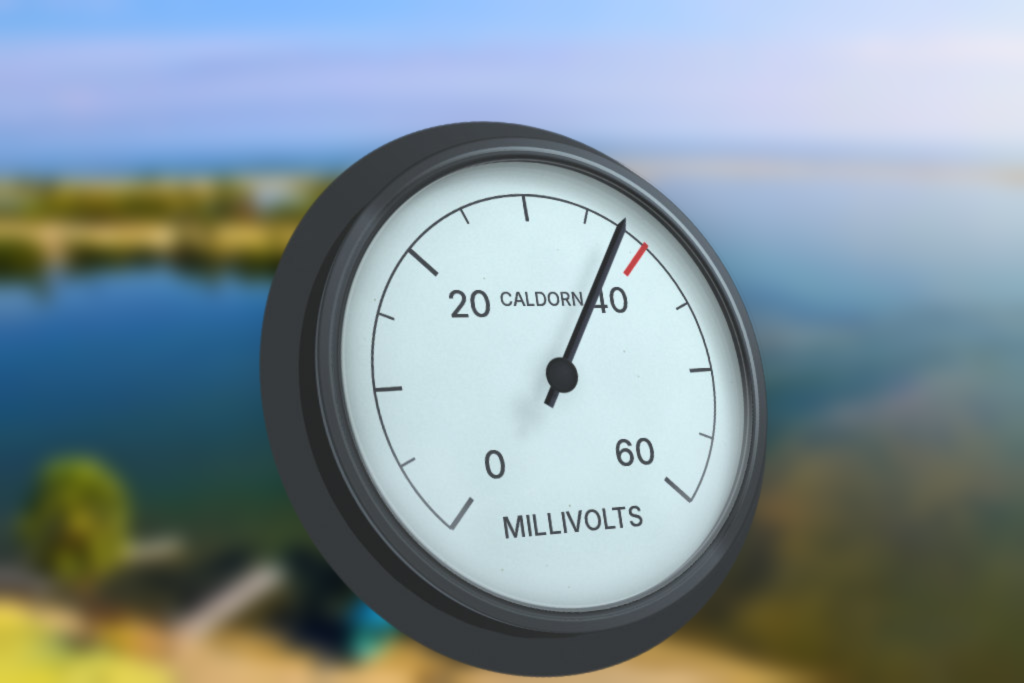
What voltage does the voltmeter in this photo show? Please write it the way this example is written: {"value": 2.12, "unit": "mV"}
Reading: {"value": 37.5, "unit": "mV"}
